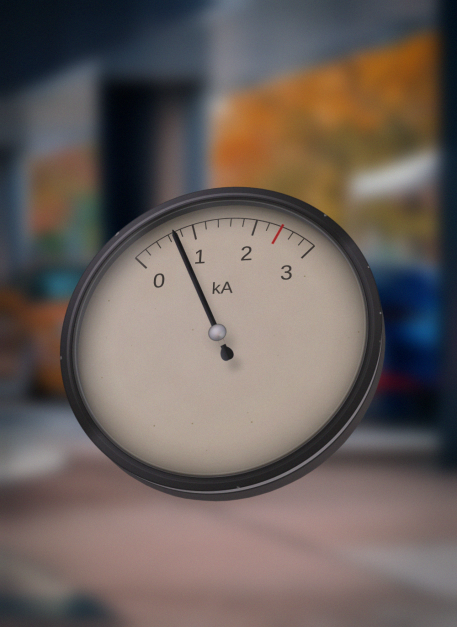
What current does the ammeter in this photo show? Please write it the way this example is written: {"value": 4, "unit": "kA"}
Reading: {"value": 0.7, "unit": "kA"}
